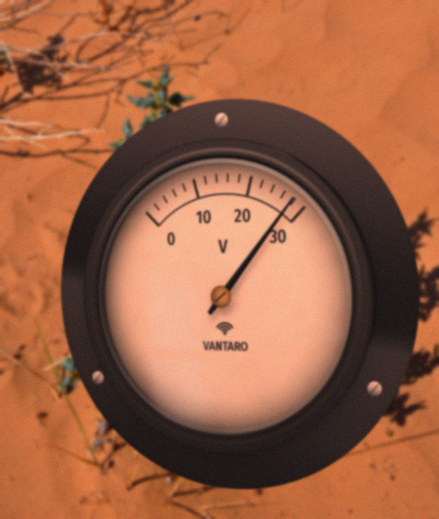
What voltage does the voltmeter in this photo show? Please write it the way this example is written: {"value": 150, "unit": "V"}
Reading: {"value": 28, "unit": "V"}
